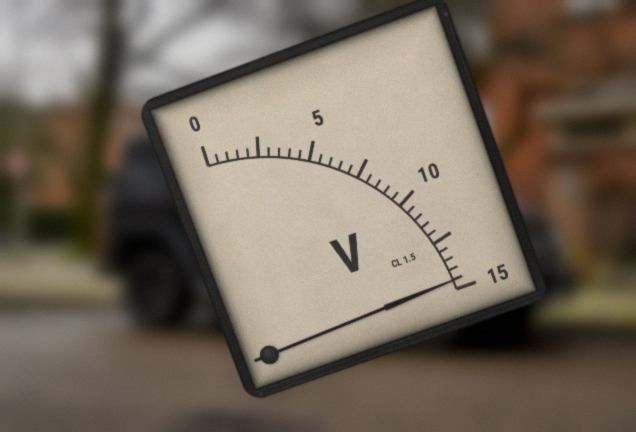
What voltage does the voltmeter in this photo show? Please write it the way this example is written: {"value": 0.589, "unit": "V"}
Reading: {"value": 14.5, "unit": "V"}
